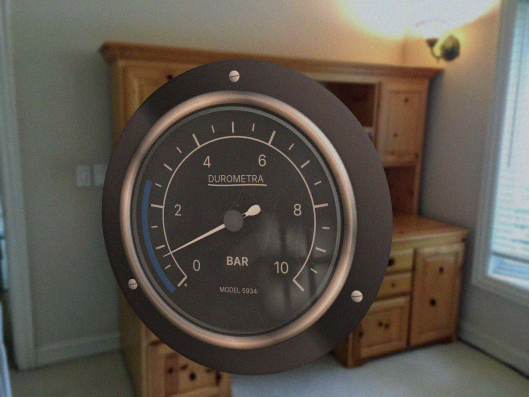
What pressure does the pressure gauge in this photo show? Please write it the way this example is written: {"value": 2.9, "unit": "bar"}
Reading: {"value": 0.75, "unit": "bar"}
